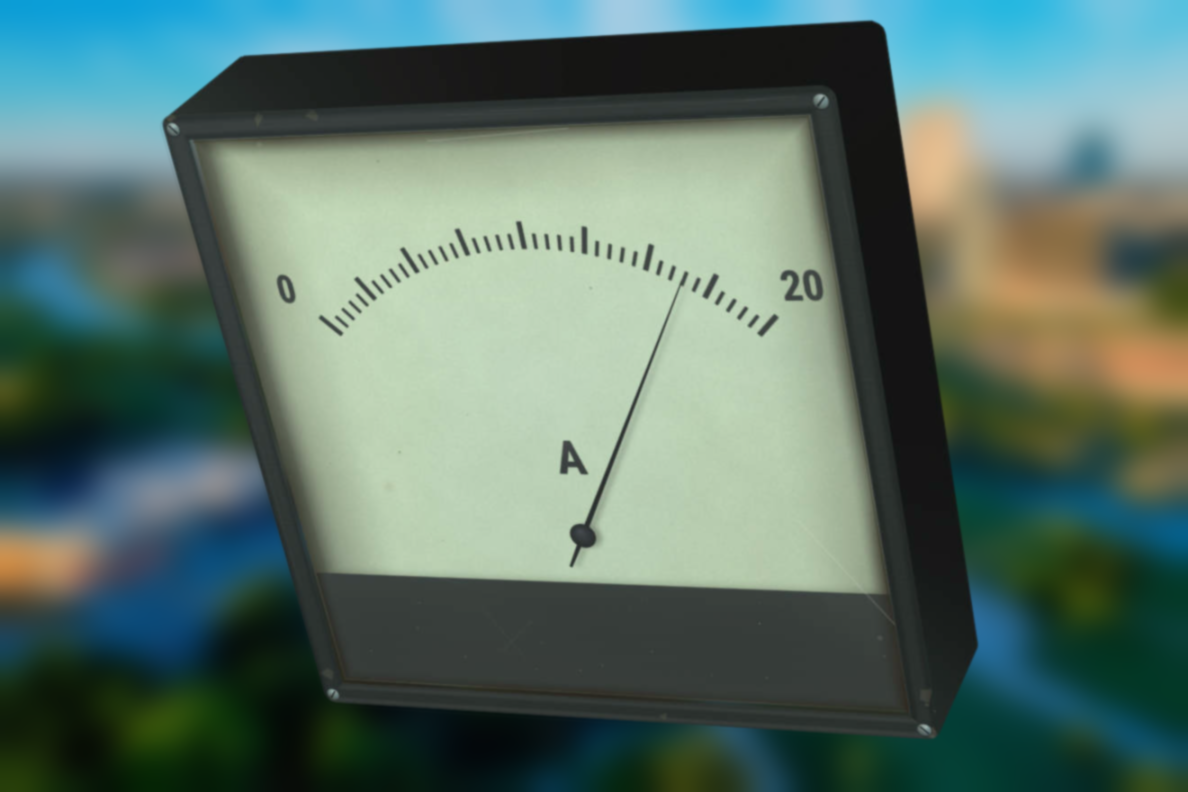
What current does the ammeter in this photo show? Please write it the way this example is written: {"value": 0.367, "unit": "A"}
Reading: {"value": 16.5, "unit": "A"}
